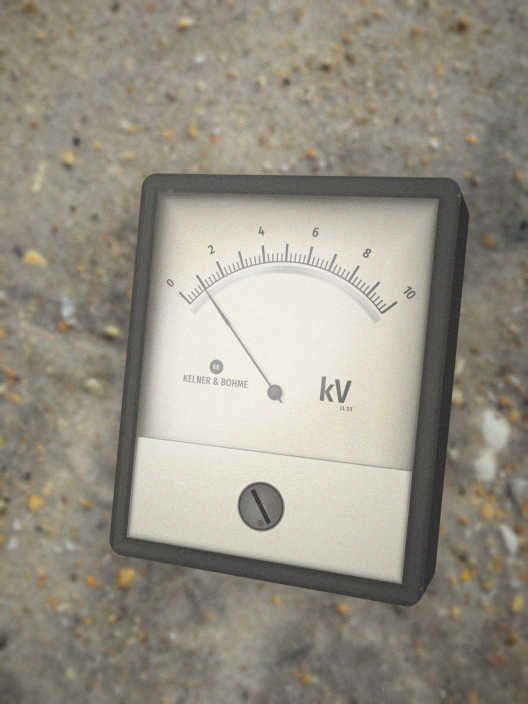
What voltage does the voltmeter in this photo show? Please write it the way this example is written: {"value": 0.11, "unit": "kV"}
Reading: {"value": 1, "unit": "kV"}
